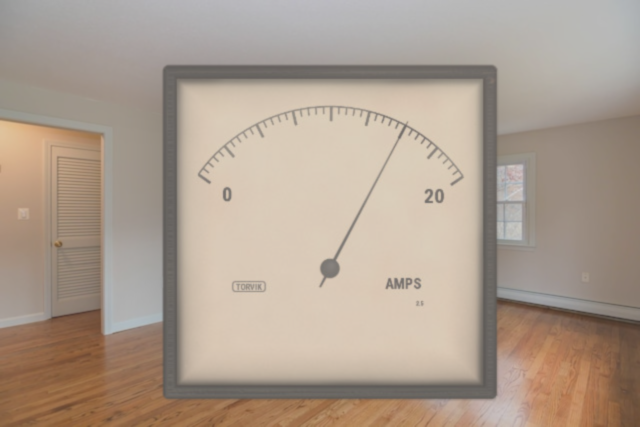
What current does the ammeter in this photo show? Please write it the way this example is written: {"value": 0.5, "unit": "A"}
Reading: {"value": 15, "unit": "A"}
